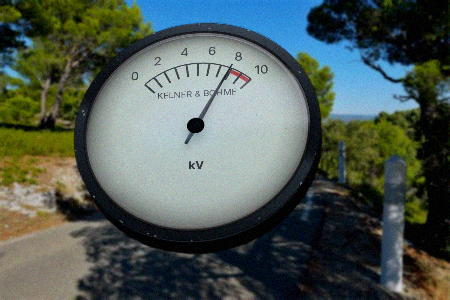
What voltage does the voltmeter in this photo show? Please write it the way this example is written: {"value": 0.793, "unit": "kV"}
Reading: {"value": 8, "unit": "kV"}
